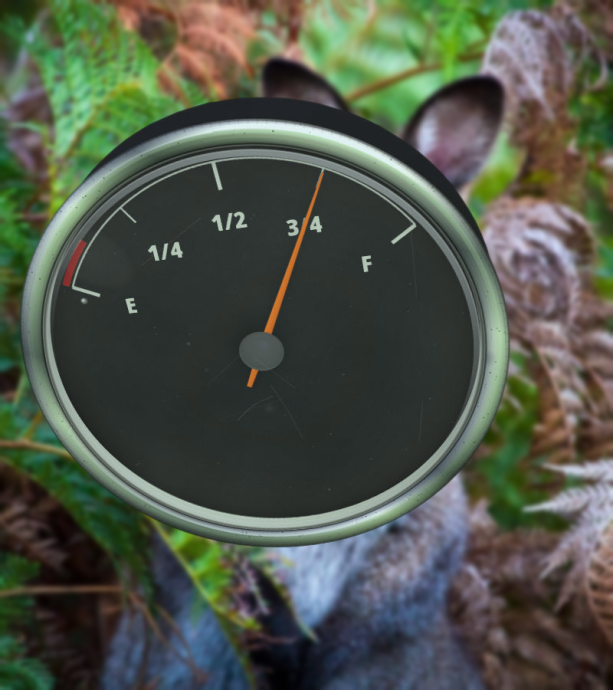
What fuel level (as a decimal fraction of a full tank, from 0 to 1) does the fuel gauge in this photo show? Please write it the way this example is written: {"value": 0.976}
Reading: {"value": 0.75}
